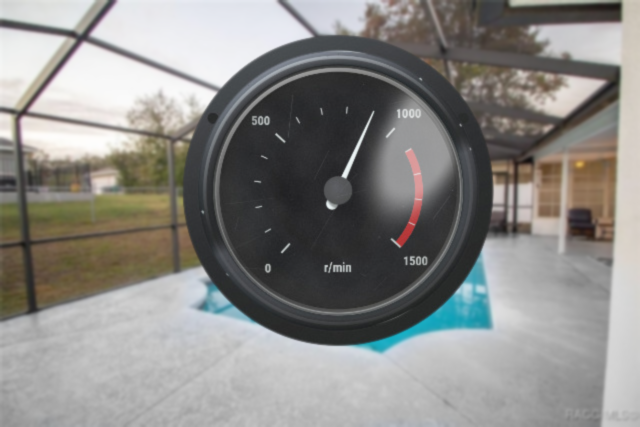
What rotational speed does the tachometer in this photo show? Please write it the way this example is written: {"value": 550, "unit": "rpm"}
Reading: {"value": 900, "unit": "rpm"}
